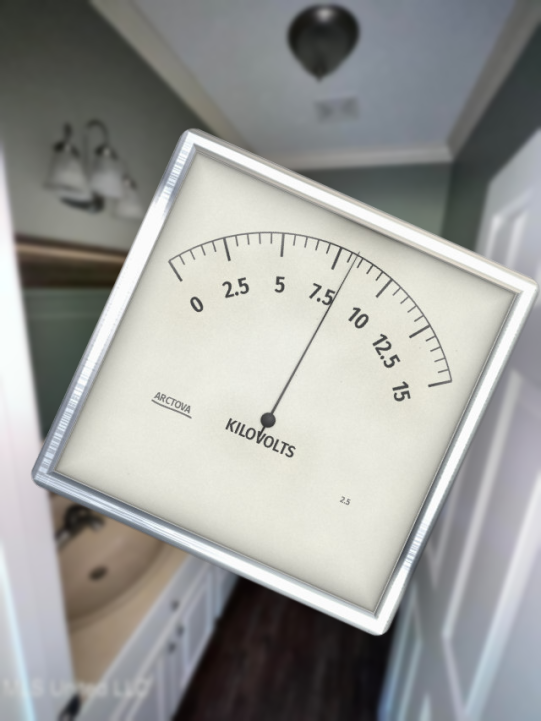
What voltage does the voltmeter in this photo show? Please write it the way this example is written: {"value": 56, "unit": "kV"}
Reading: {"value": 8.25, "unit": "kV"}
